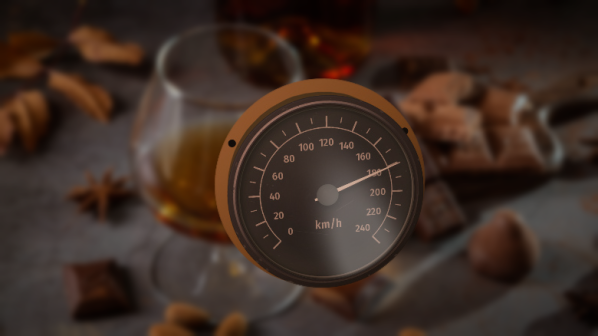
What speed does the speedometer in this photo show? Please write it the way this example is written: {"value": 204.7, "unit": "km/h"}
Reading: {"value": 180, "unit": "km/h"}
